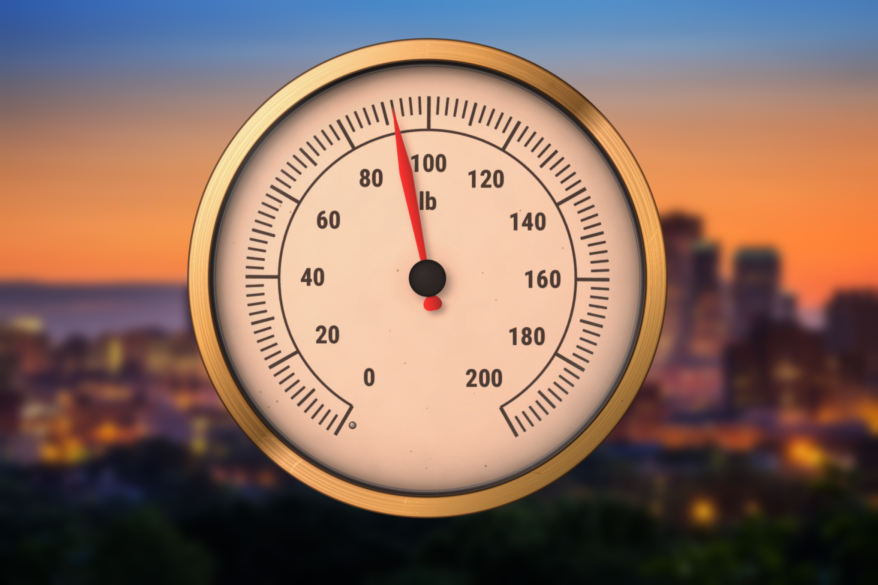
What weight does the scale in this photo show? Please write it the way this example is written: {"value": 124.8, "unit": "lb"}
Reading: {"value": 92, "unit": "lb"}
